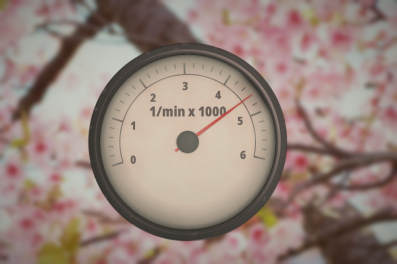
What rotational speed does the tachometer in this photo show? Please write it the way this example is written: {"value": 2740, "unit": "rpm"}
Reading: {"value": 4600, "unit": "rpm"}
